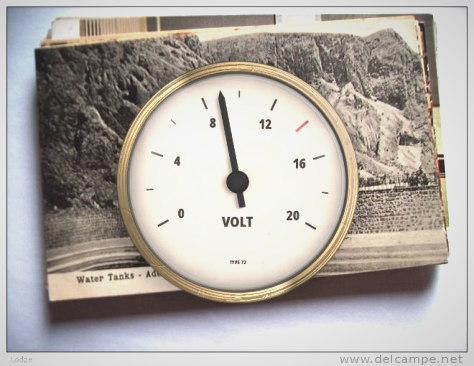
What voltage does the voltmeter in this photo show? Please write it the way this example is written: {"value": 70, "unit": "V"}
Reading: {"value": 9, "unit": "V"}
